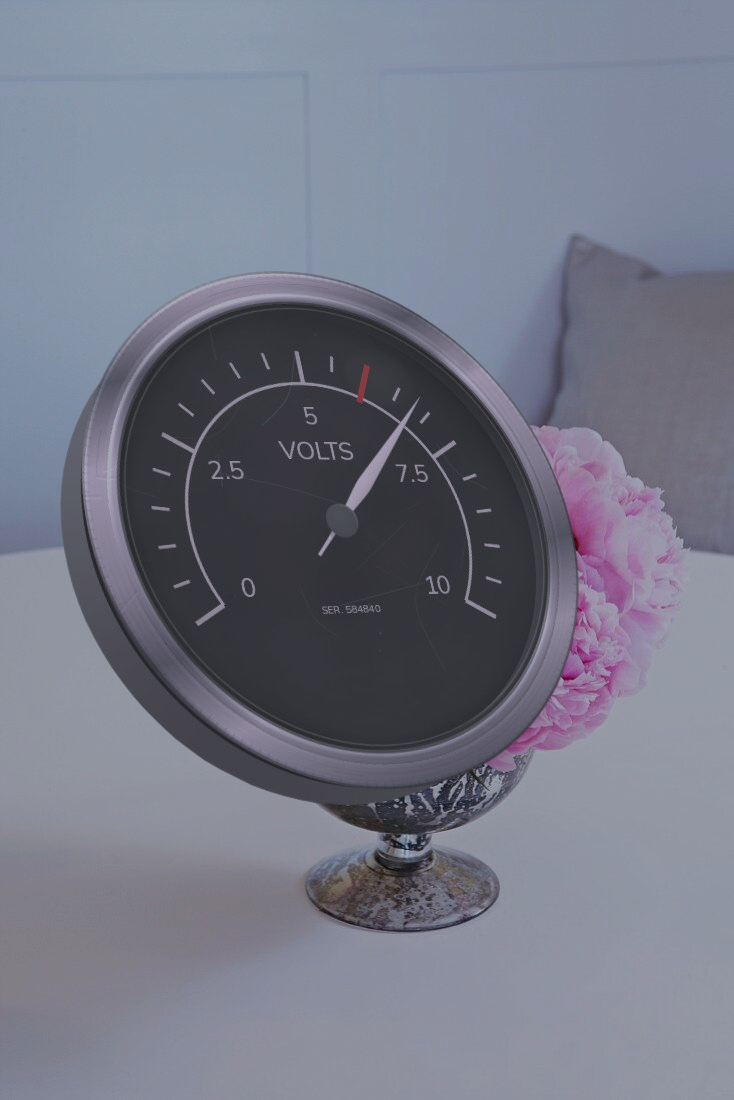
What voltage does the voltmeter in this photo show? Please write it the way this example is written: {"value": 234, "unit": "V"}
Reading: {"value": 6.75, "unit": "V"}
